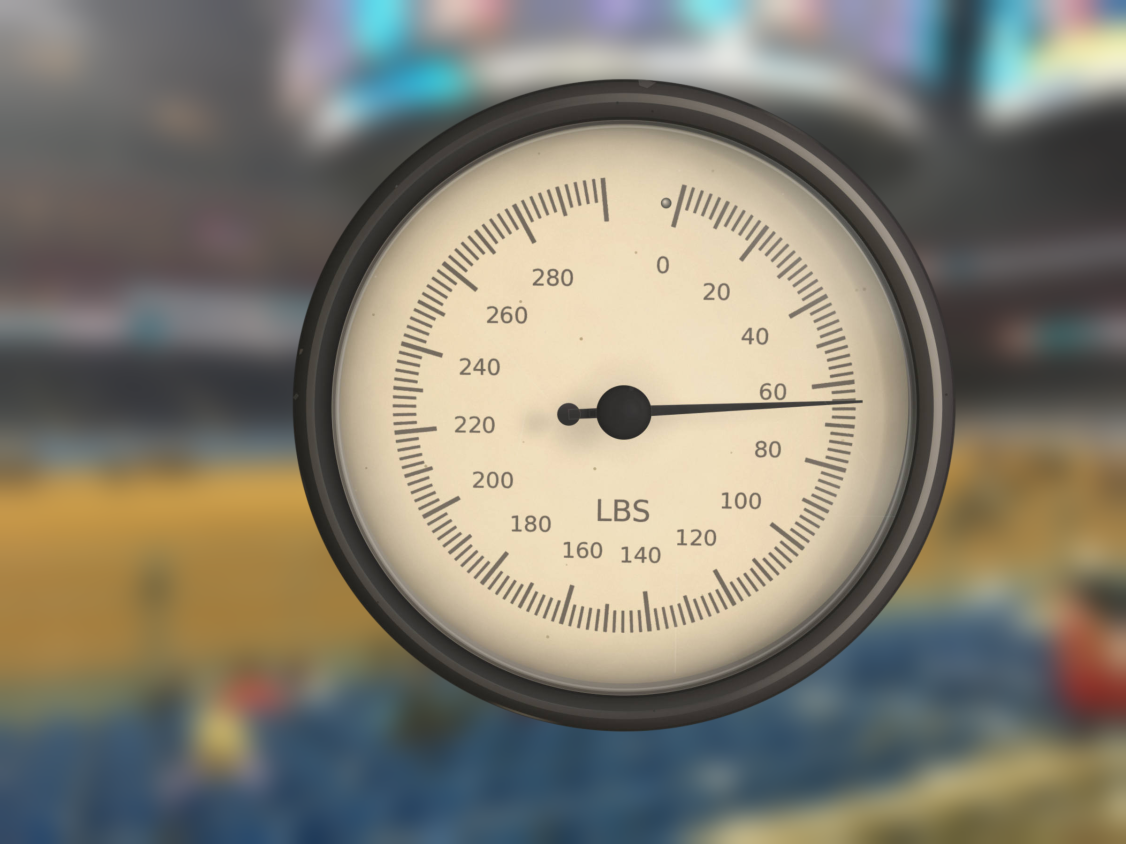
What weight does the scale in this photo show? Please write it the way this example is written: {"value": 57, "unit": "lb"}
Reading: {"value": 64, "unit": "lb"}
